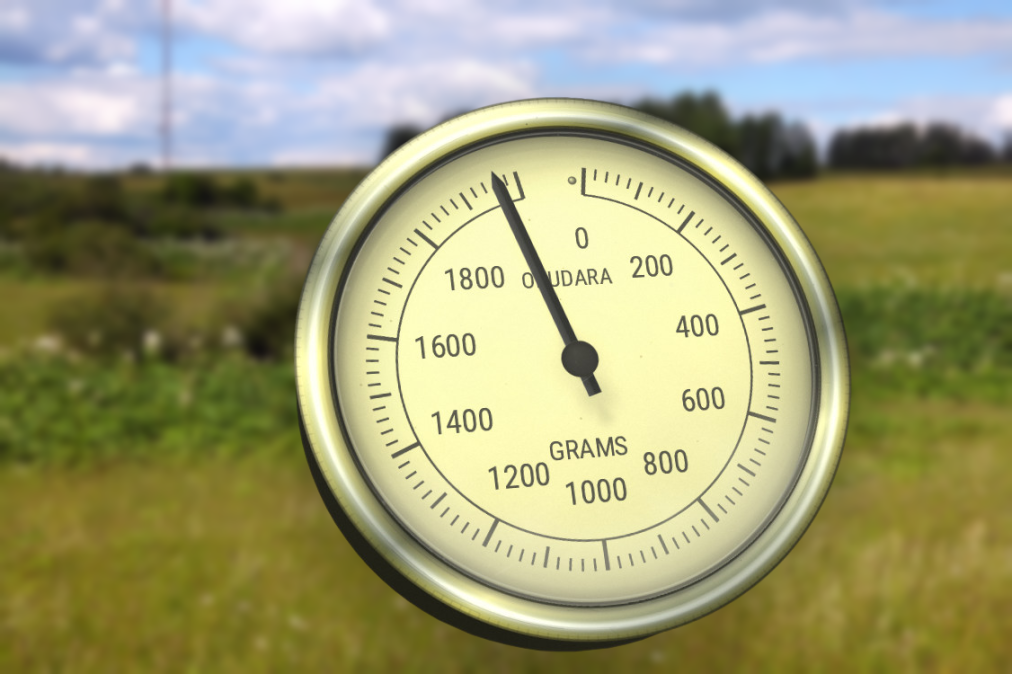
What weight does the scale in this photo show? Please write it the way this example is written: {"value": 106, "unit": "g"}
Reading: {"value": 1960, "unit": "g"}
